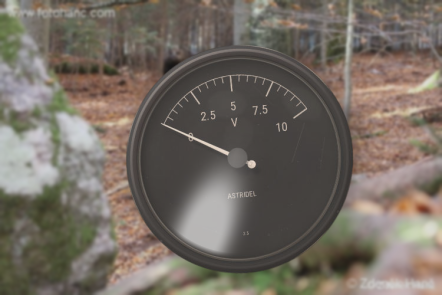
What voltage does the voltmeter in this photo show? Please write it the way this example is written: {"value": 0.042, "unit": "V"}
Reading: {"value": 0, "unit": "V"}
